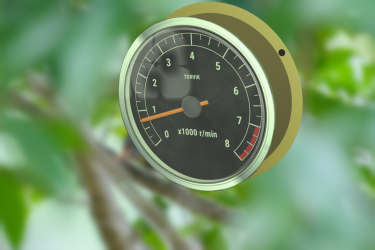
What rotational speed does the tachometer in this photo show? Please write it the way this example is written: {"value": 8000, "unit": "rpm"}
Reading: {"value": 750, "unit": "rpm"}
